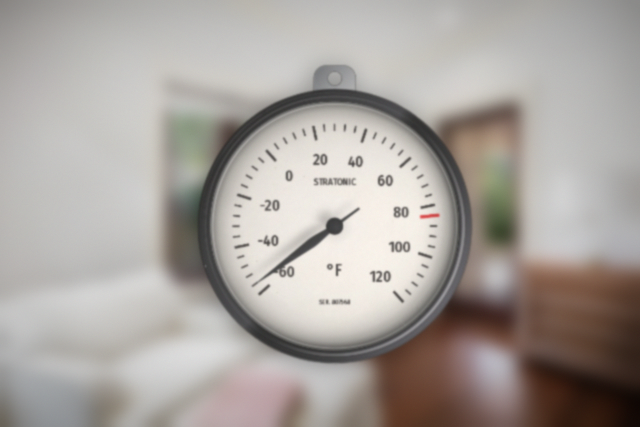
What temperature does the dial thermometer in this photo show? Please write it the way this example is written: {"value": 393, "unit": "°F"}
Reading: {"value": -56, "unit": "°F"}
